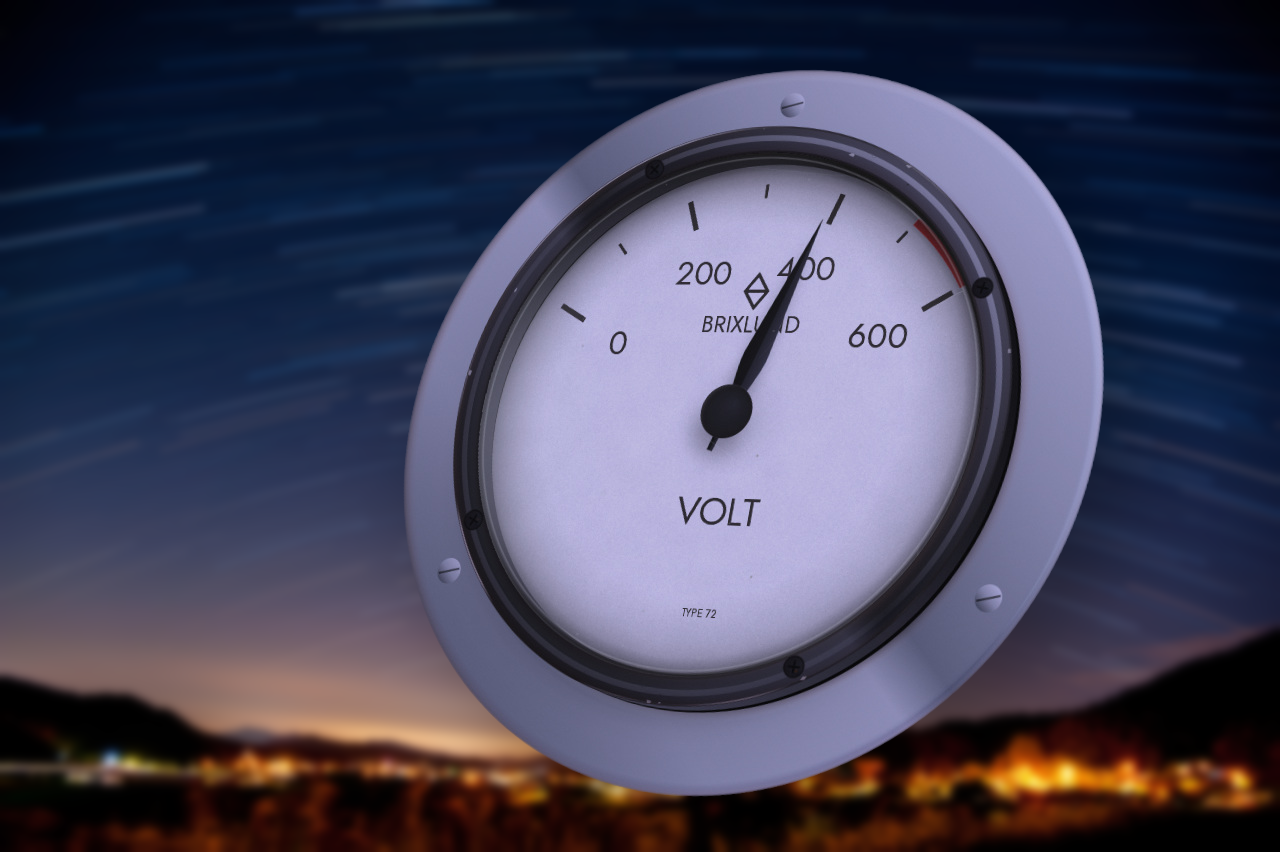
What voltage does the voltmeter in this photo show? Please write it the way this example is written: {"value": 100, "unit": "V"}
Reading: {"value": 400, "unit": "V"}
